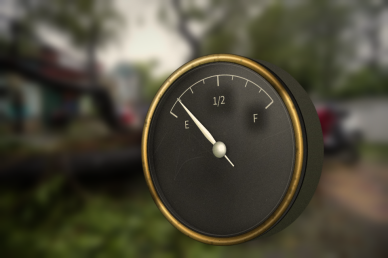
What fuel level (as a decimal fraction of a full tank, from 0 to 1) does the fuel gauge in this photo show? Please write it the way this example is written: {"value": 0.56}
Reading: {"value": 0.125}
